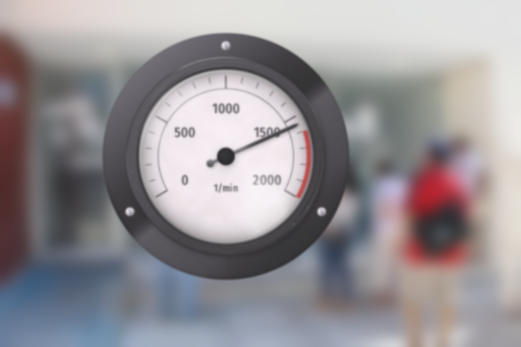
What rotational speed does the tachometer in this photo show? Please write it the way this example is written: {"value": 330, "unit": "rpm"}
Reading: {"value": 1550, "unit": "rpm"}
